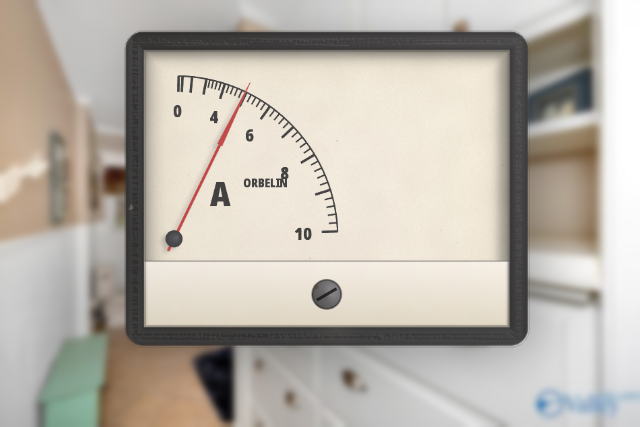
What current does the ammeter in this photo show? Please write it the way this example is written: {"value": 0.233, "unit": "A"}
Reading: {"value": 5, "unit": "A"}
